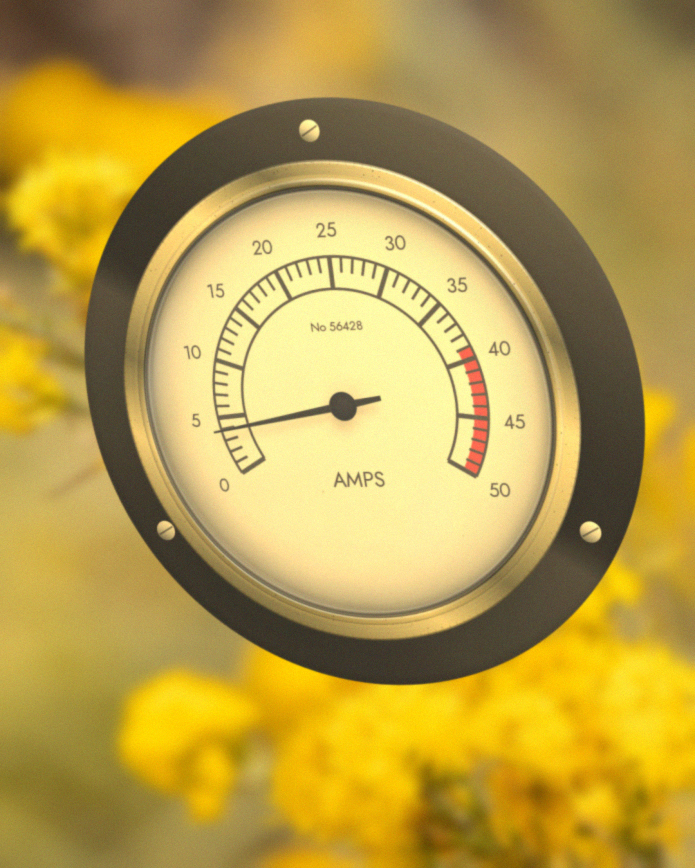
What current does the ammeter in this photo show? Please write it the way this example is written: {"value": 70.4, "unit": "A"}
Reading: {"value": 4, "unit": "A"}
